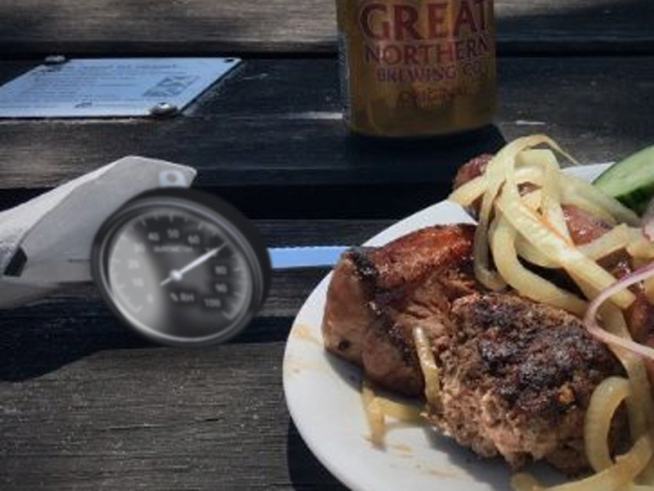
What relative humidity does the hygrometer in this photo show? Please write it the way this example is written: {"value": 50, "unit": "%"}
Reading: {"value": 70, "unit": "%"}
